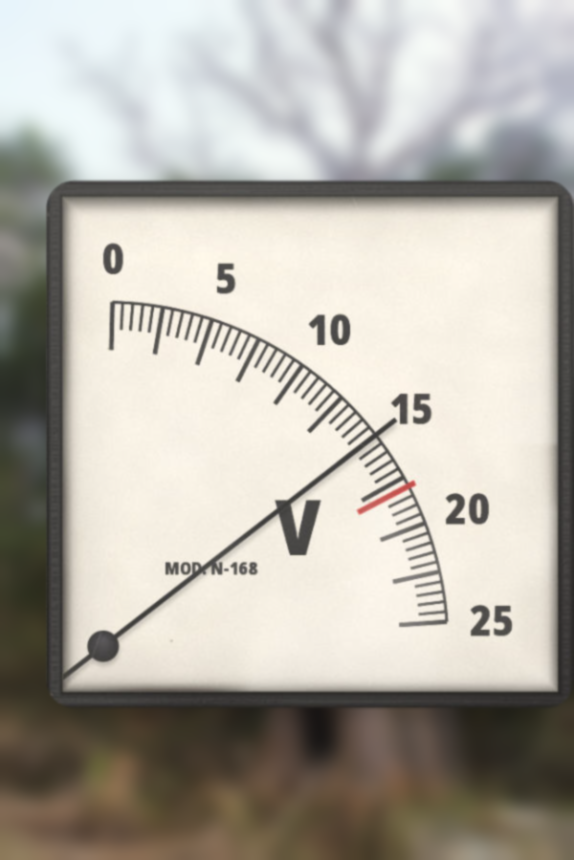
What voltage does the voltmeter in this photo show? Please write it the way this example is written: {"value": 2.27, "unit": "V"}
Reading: {"value": 15, "unit": "V"}
